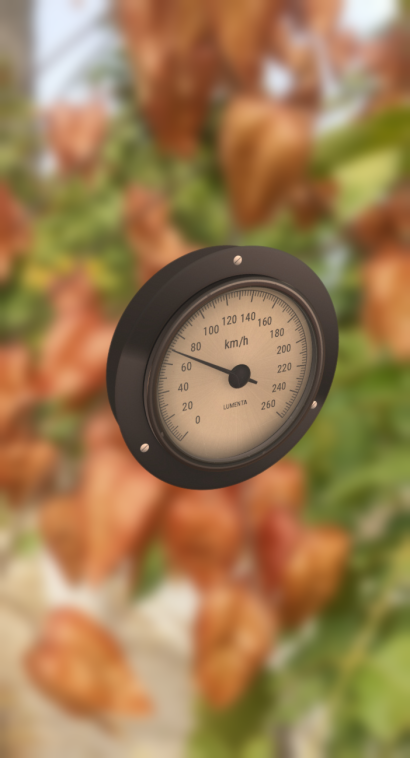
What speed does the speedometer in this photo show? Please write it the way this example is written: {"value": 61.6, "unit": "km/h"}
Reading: {"value": 70, "unit": "km/h"}
